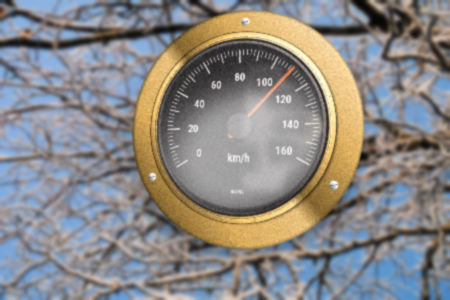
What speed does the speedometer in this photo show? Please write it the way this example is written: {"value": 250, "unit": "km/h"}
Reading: {"value": 110, "unit": "km/h"}
